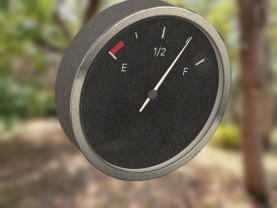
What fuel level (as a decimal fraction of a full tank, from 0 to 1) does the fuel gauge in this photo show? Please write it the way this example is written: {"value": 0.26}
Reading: {"value": 0.75}
